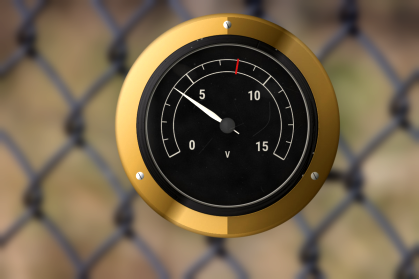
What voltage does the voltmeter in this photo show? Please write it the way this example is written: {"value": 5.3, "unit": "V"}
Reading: {"value": 4, "unit": "V"}
